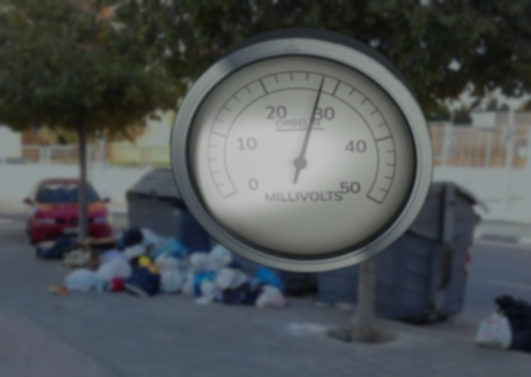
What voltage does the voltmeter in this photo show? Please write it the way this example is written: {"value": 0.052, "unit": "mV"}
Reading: {"value": 28, "unit": "mV"}
